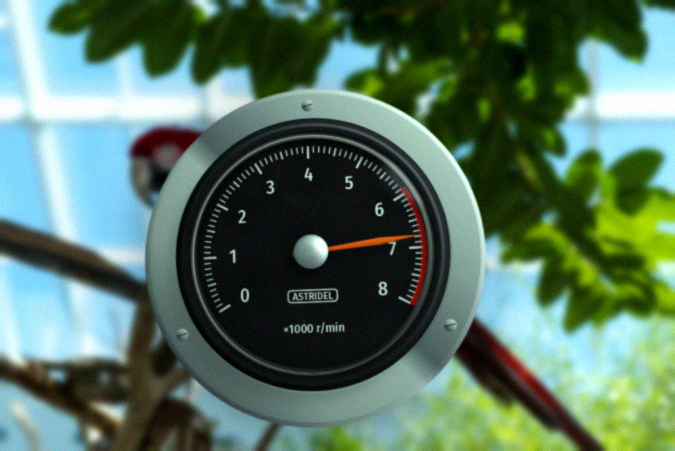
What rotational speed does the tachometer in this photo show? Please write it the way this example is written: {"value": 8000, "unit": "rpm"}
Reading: {"value": 6800, "unit": "rpm"}
